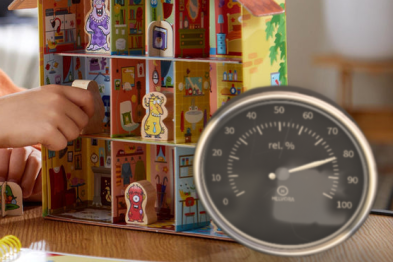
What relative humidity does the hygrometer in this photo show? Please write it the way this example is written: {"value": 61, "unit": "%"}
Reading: {"value": 80, "unit": "%"}
